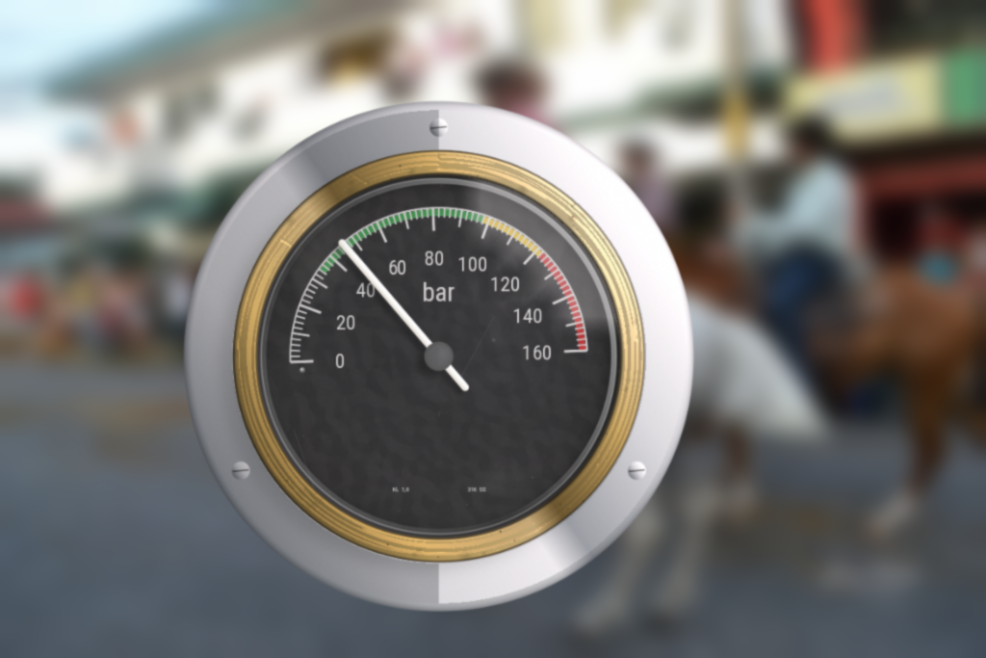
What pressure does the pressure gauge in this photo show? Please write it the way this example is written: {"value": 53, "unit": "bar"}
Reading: {"value": 46, "unit": "bar"}
